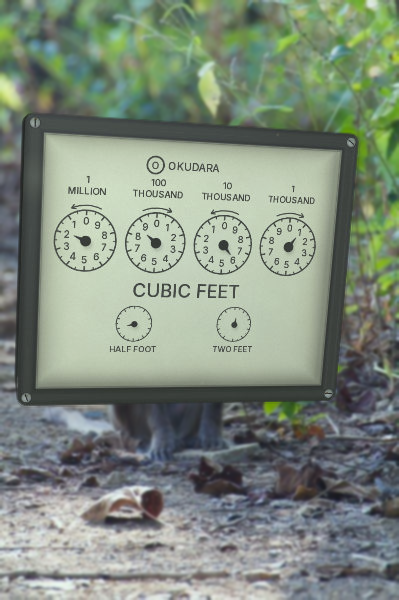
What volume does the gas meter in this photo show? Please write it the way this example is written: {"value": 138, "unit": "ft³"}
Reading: {"value": 186100, "unit": "ft³"}
